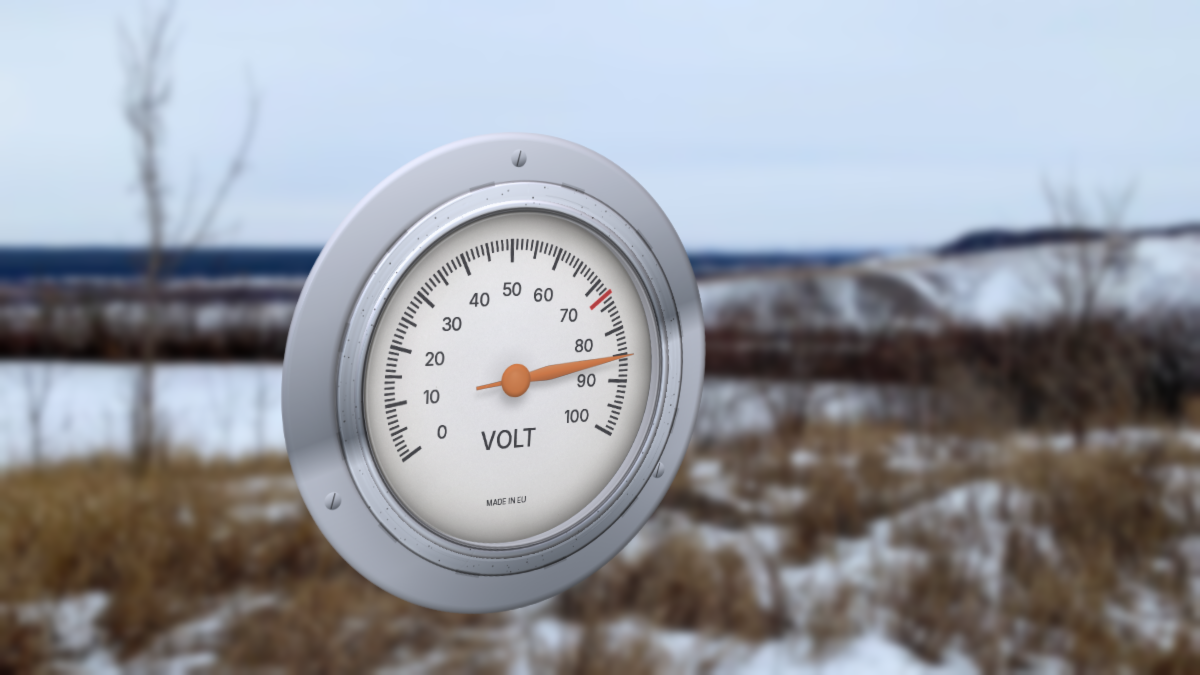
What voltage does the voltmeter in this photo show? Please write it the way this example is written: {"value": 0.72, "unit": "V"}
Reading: {"value": 85, "unit": "V"}
